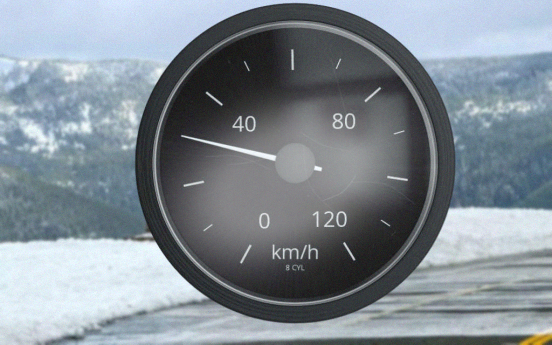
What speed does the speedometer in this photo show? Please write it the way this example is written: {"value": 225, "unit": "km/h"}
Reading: {"value": 30, "unit": "km/h"}
